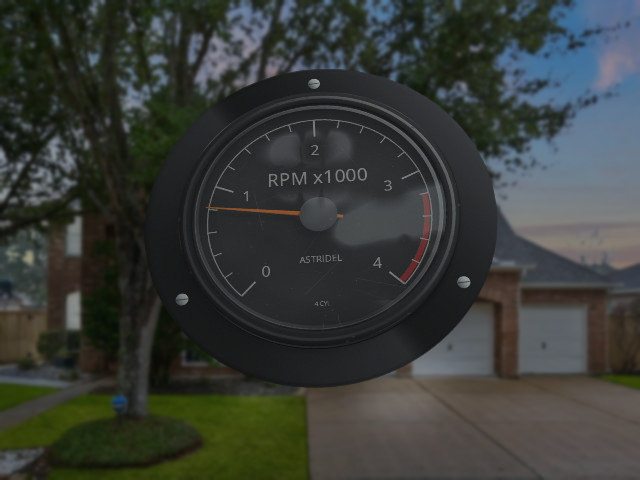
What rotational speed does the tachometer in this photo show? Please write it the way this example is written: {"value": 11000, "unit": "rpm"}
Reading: {"value": 800, "unit": "rpm"}
